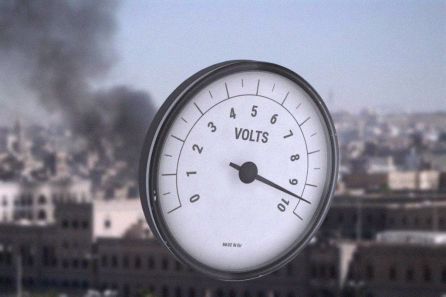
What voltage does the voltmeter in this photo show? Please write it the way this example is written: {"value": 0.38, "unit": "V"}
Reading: {"value": 9.5, "unit": "V"}
